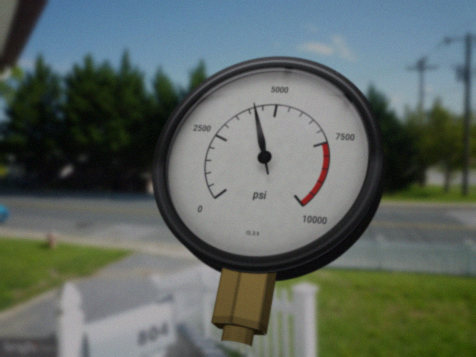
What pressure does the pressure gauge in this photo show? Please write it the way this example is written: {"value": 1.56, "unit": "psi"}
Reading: {"value": 4250, "unit": "psi"}
